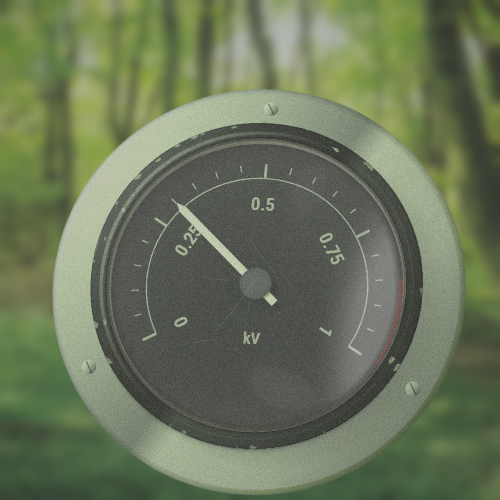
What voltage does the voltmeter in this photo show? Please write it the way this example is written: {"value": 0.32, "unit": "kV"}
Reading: {"value": 0.3, "unit": "kV"}
